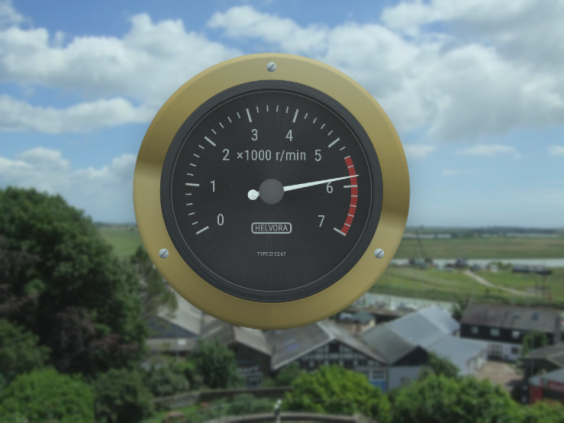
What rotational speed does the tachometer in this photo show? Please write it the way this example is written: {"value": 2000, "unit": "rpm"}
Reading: {"value": 5800, "unit": "rpm"}
